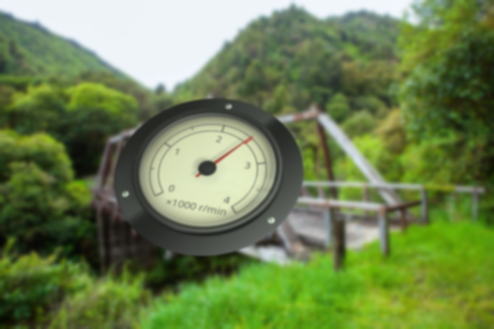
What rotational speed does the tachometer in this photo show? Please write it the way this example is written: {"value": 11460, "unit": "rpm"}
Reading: {"value": 2500, "unit": "rpm"}
